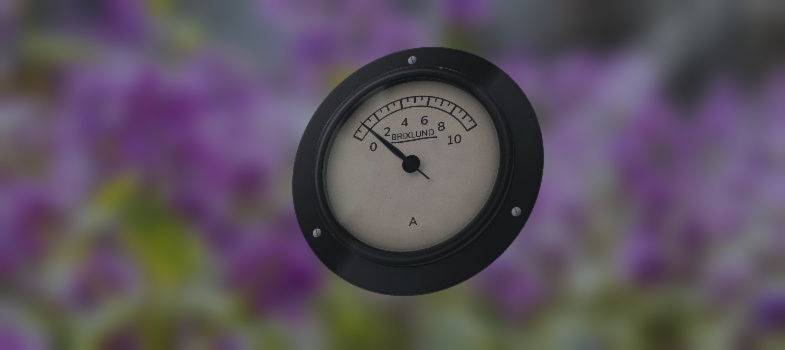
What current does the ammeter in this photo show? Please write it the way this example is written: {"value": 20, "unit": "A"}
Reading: {"value": 1, "unit": "A"}
